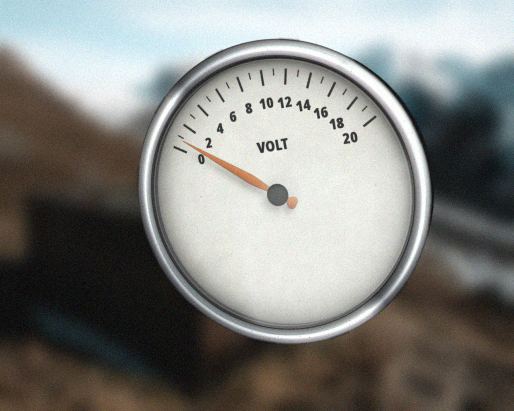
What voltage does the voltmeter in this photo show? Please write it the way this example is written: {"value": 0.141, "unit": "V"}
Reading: {"value": 1, "unit": "V"}
